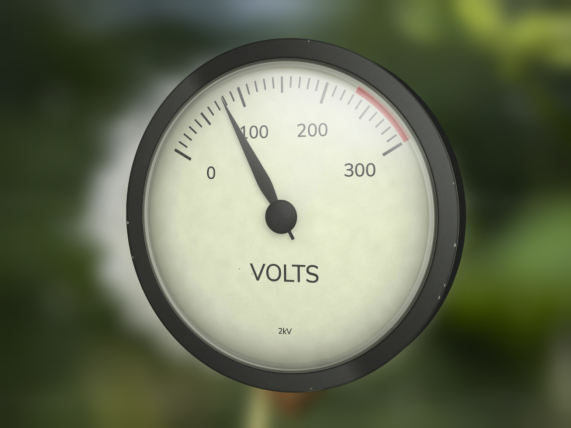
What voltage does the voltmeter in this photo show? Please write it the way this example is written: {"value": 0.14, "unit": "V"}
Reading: {"value": 80, "unit": "V"}
